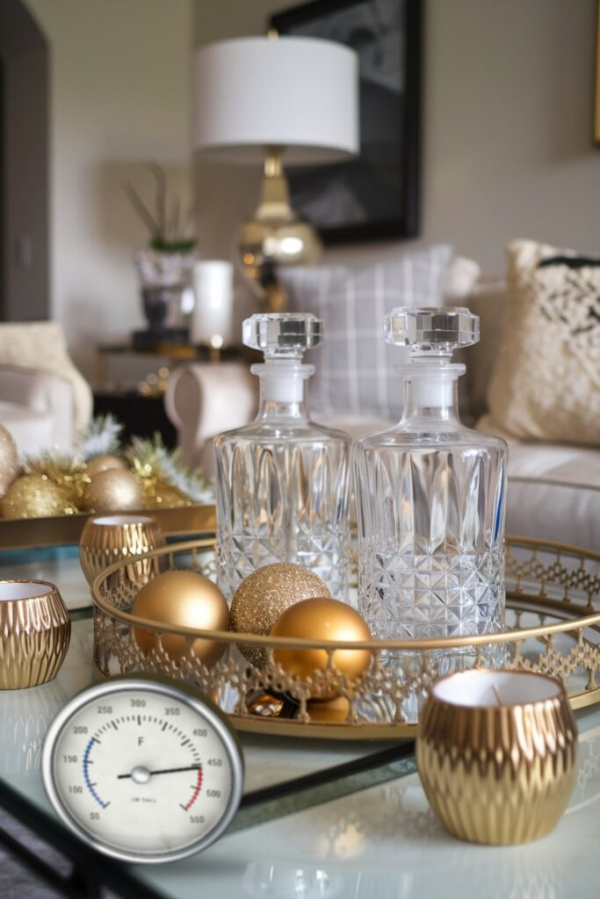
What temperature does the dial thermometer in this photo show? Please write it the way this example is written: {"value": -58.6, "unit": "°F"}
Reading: {"value": 450, "unit": "°F"}
